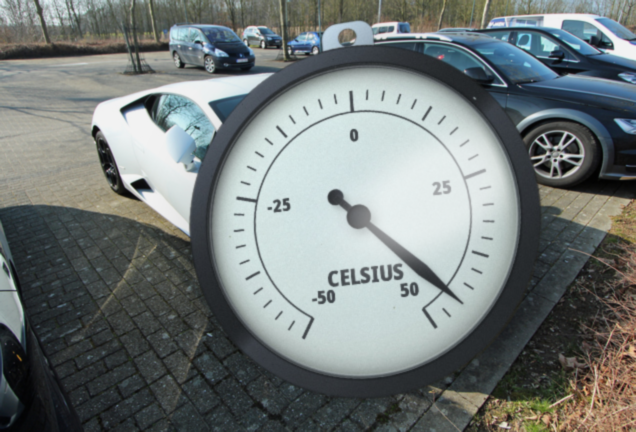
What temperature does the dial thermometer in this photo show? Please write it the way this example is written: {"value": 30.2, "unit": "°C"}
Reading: {"value": 45, "unit": "°C"}
